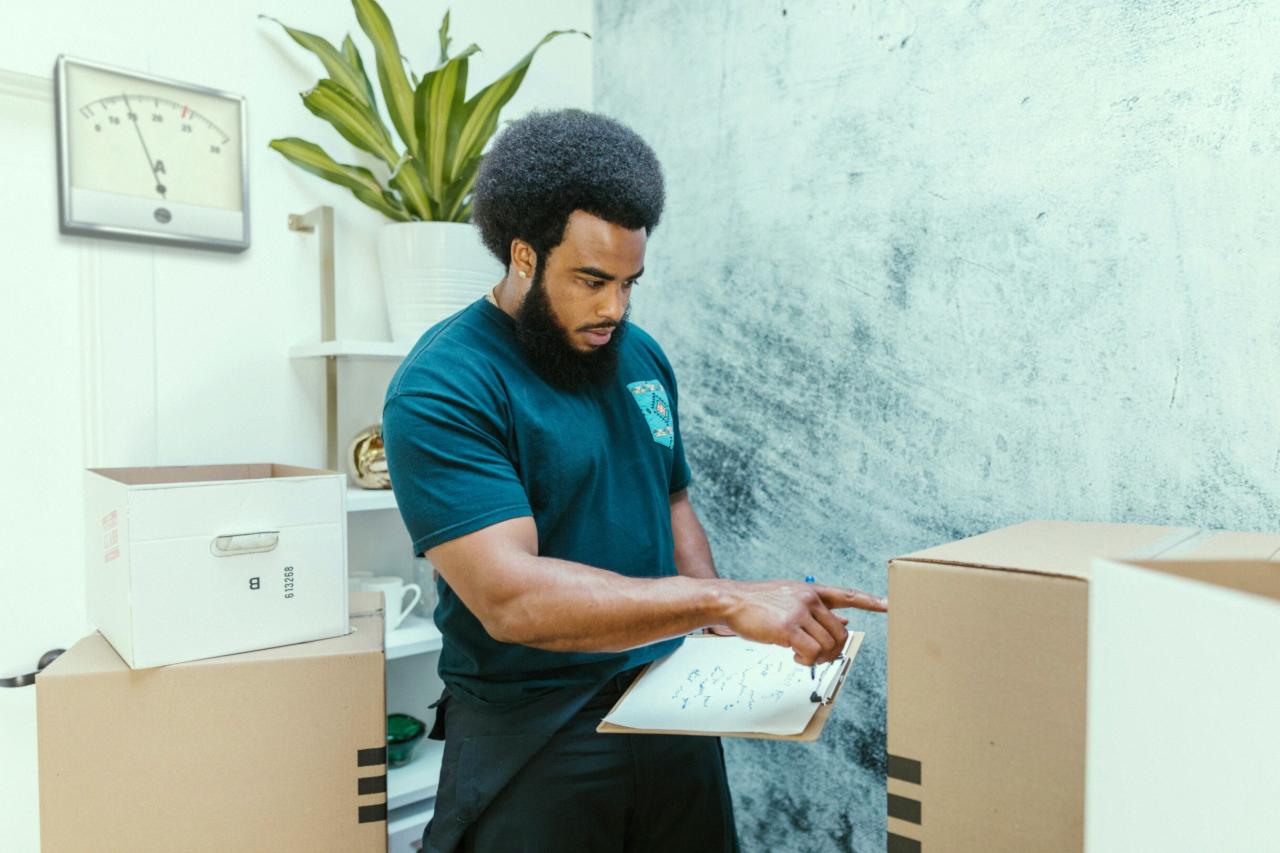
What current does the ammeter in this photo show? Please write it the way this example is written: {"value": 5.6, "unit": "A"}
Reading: {"value": 15, "unit": "A"}
